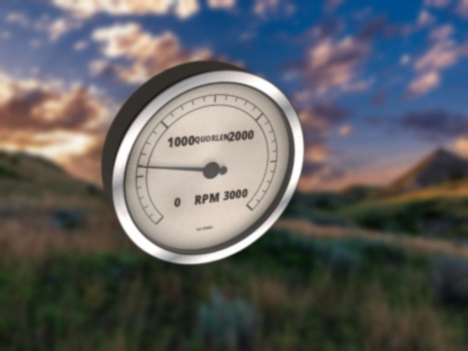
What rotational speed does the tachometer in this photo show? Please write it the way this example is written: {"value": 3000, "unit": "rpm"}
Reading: {"value": 600, "unit": "rpm"}
